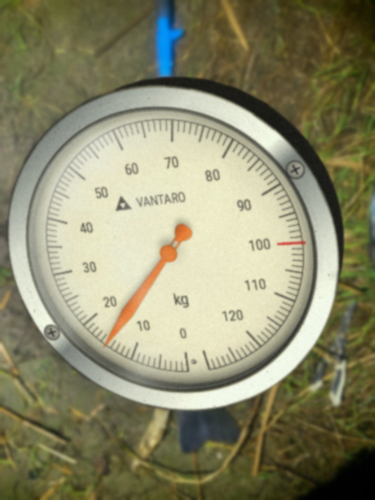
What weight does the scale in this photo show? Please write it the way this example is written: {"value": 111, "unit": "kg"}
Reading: {"value": 15, "unit": "kg"}
